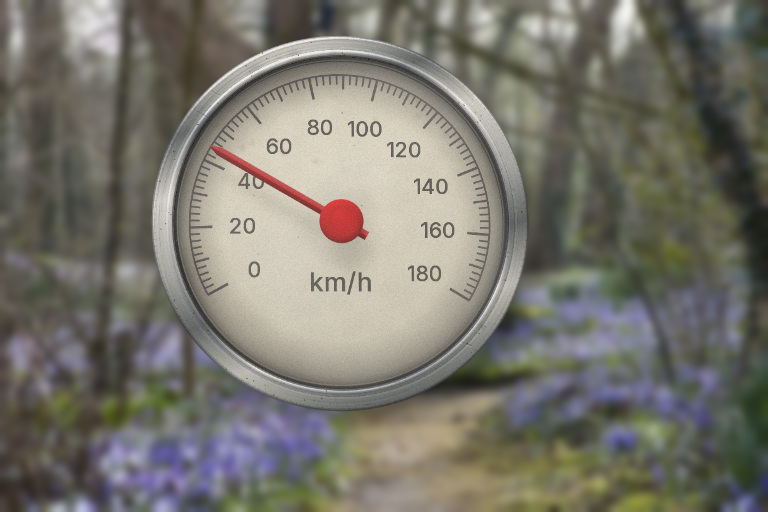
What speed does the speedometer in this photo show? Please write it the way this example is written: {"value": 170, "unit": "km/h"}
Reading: {"value": 44, "unit": "km/h"}
